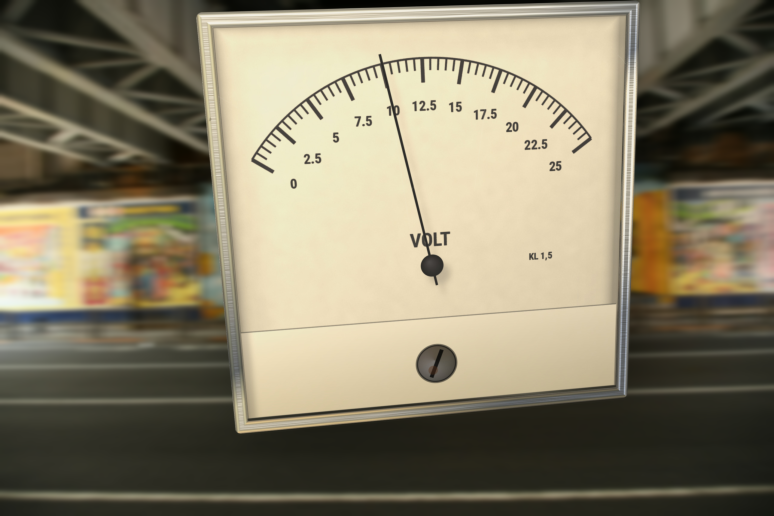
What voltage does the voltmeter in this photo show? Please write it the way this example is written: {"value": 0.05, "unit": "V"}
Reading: {"value": 10, "unit": "V"}
